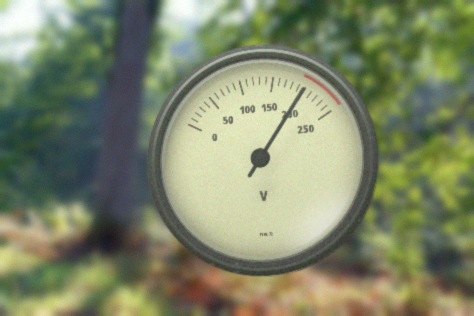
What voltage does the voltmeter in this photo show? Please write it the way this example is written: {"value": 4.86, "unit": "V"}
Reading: {"value": 200, "unit": "V"}
